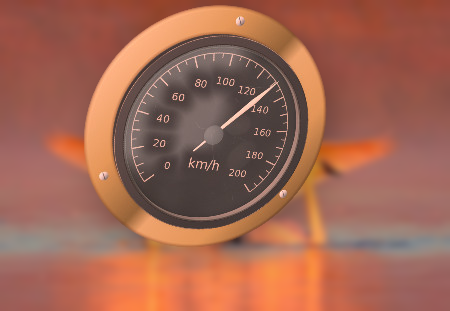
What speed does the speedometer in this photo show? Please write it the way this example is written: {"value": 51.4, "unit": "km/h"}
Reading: {"value": 130, "unit": "km/h"}
